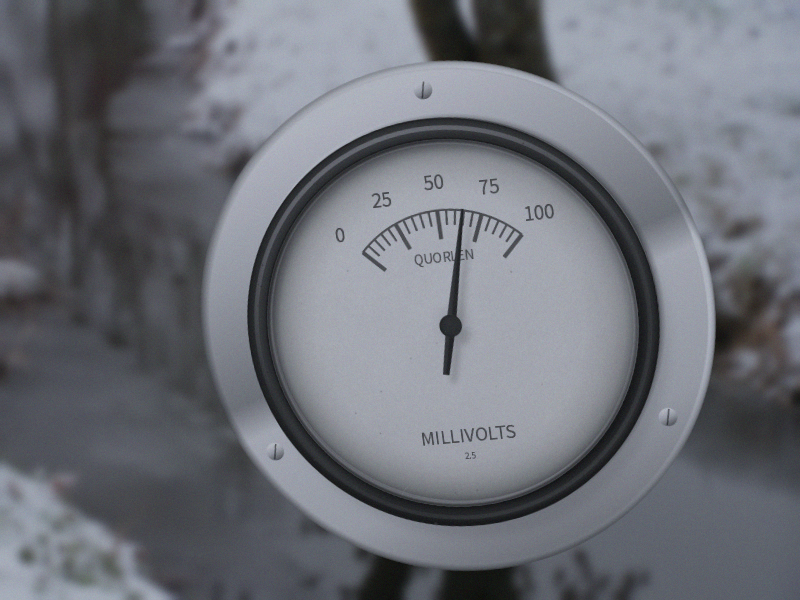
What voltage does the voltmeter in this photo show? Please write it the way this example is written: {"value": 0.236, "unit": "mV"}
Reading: {"value": 65, "unit": "mV"}
